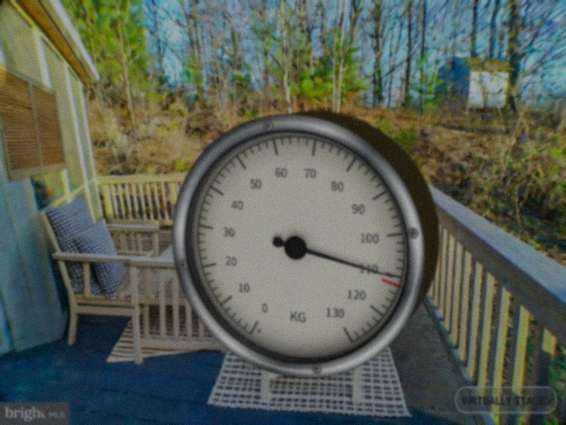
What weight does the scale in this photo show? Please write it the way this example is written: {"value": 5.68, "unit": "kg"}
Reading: {"value": 110, "unit": "kg"}
